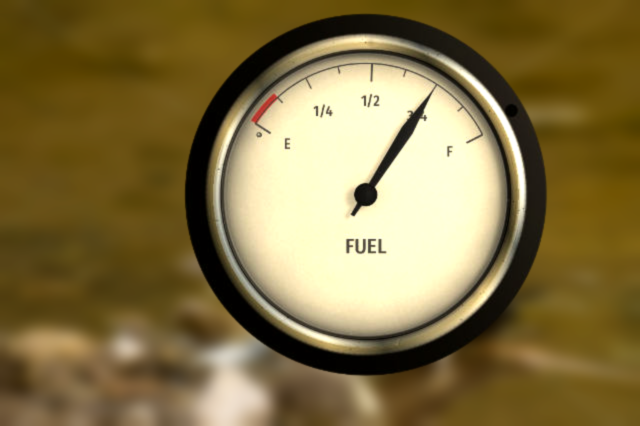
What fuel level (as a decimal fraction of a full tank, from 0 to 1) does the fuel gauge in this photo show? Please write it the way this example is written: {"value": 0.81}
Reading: {"value": 0.75}
